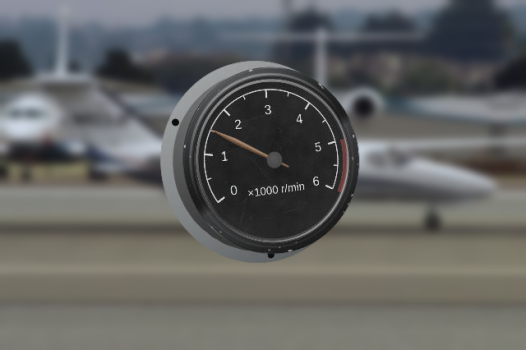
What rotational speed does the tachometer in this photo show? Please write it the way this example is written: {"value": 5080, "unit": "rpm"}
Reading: {"value": 1500, "unit": "rpm"}
